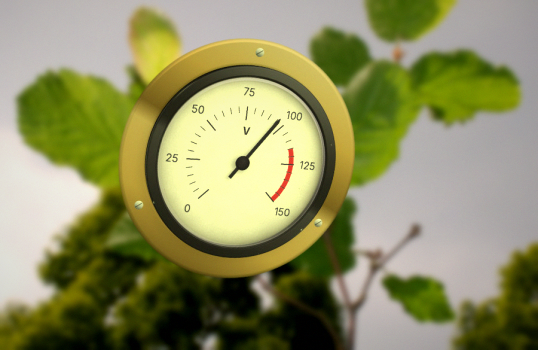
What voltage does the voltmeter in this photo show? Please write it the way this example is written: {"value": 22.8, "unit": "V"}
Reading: {"value": 95, "unit": "V"}
